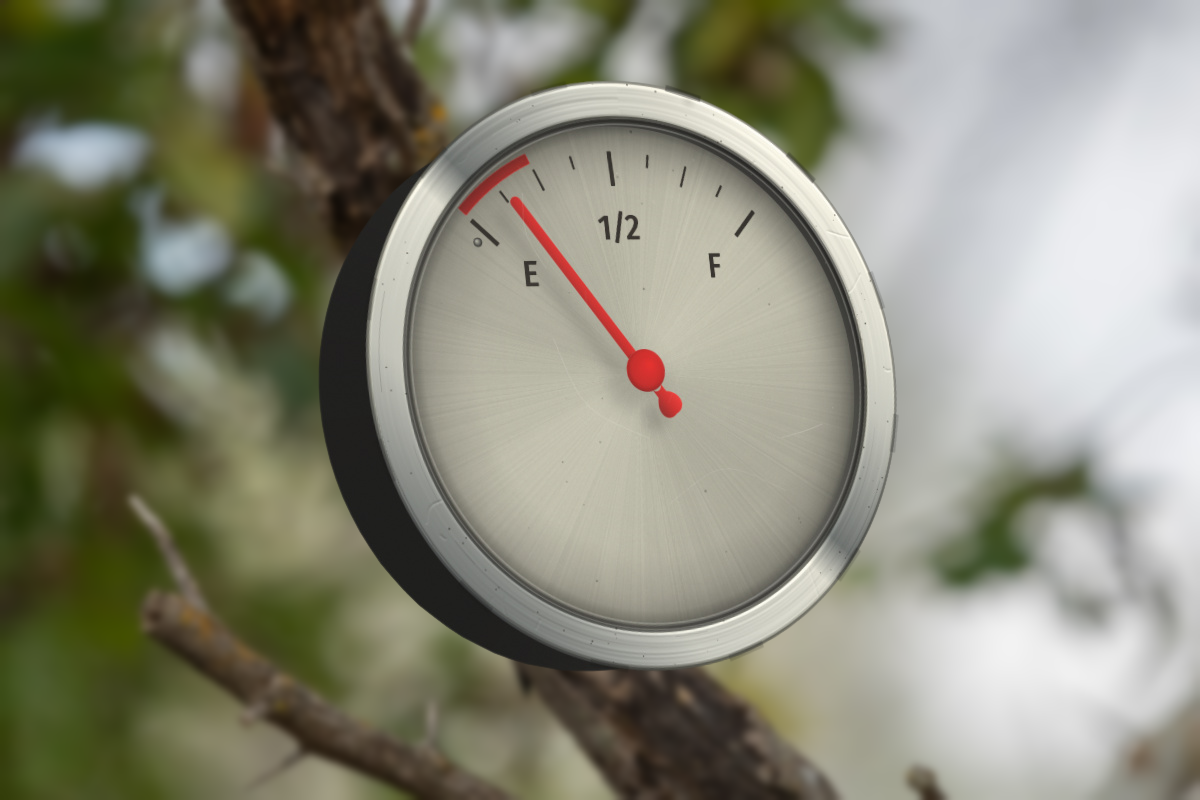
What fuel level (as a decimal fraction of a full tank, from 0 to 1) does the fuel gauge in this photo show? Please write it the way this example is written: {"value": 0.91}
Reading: {"value": 0.125}
